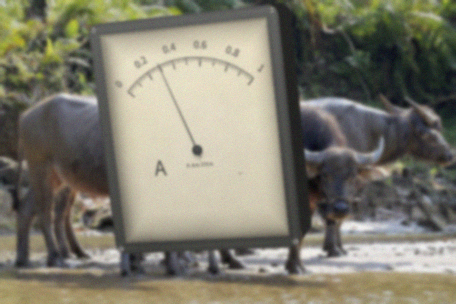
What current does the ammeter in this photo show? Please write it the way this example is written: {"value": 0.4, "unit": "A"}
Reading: {"value": 0.3, "unit": "A"}
